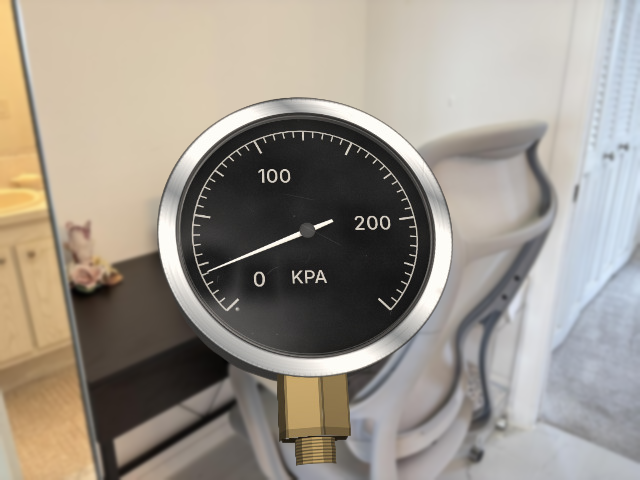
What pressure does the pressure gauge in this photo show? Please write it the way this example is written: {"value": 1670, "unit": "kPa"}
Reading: {"value": 20, "unit": "kPa"}
